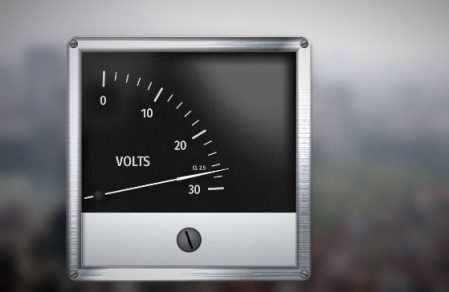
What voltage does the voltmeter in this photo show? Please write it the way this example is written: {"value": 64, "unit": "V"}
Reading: {"value": 27, "unit": "V"}
